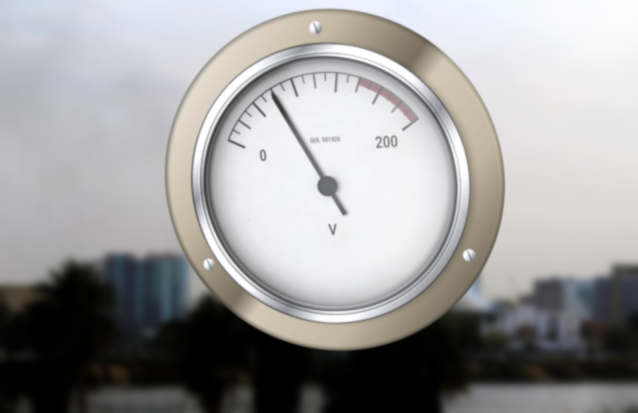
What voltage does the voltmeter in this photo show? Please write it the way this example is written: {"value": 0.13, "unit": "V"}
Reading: {"value": 60, "unit": "V"}
